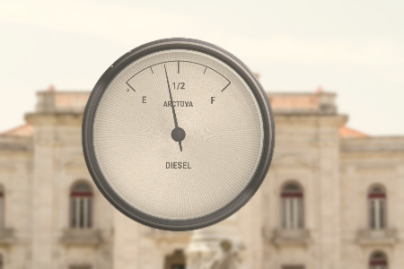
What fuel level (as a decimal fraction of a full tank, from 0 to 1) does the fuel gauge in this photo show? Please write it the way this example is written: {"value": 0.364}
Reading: {"value": 0.375}
